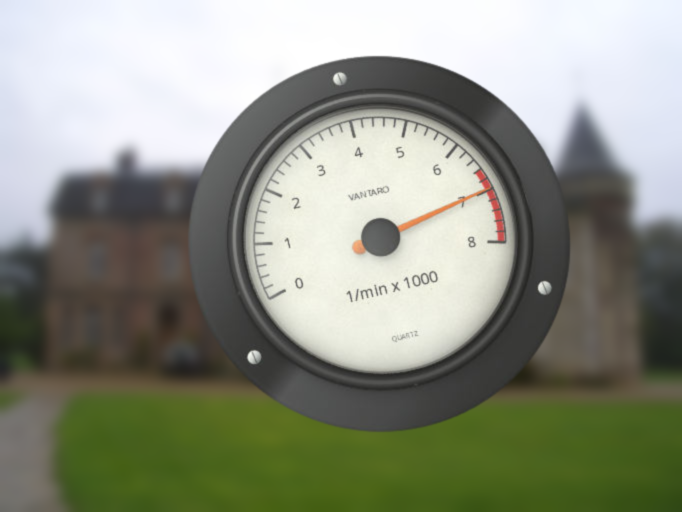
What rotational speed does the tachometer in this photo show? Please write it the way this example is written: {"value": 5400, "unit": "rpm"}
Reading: {"value": 7000, "unit": "rpm"}
